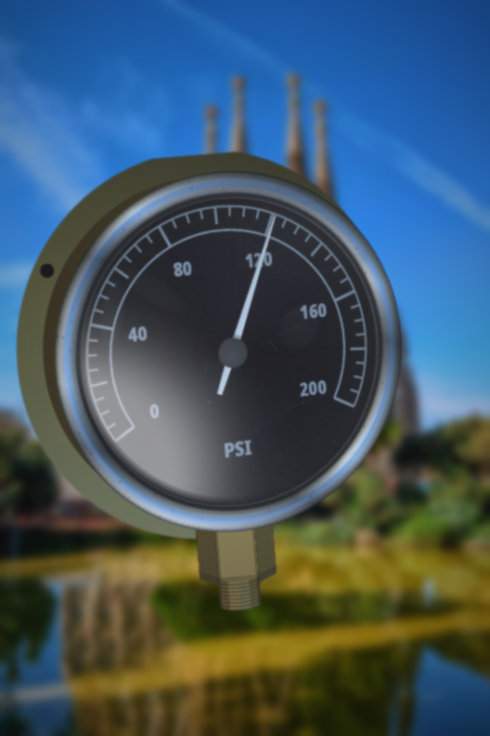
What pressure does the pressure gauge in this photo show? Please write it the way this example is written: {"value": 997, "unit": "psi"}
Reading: {"value": 120, "unit": "psi"}
